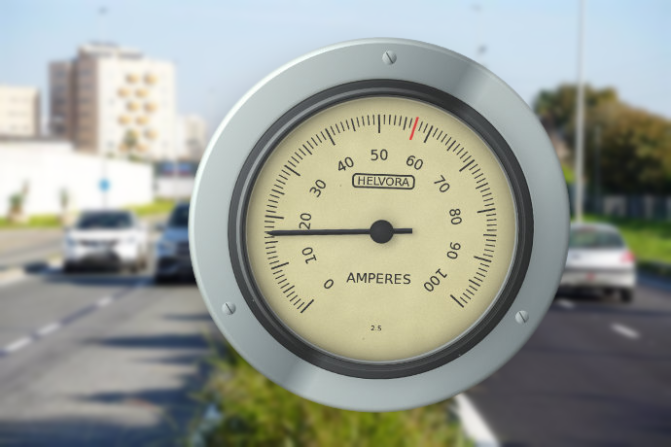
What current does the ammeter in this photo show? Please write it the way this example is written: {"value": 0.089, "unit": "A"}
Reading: {"value": 17, "unit": "A"}
